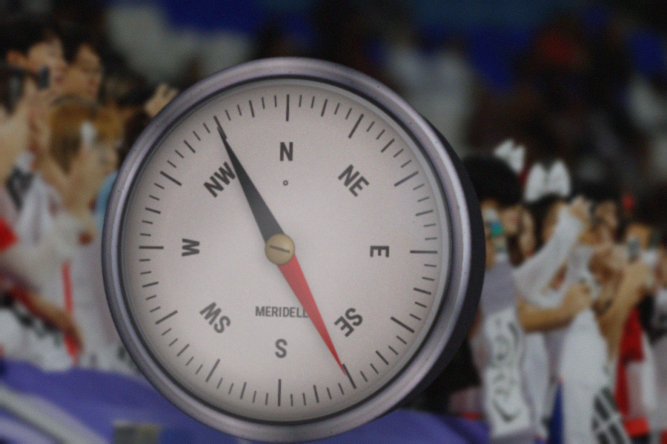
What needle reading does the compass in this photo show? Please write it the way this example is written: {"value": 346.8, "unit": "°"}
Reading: {"value": 150, "unit": "°"}
